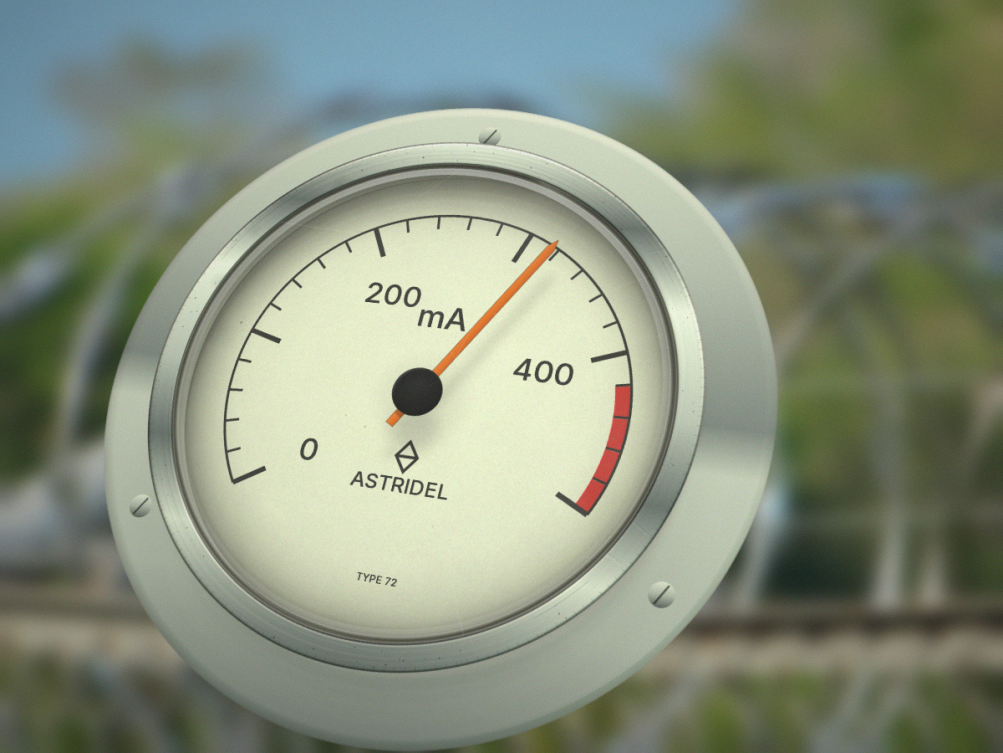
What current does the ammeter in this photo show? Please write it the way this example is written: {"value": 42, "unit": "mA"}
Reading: {"value": 320, "unit": "mA"}
